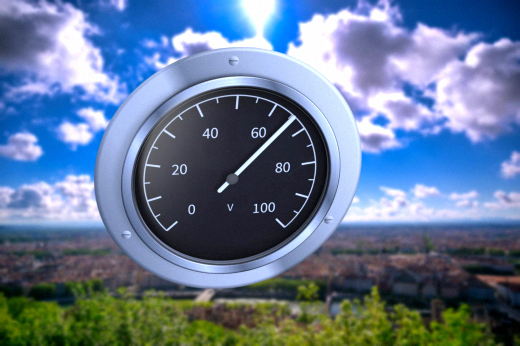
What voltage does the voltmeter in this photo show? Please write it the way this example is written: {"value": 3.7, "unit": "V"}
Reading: {"value": 65, "unit": "V"}
